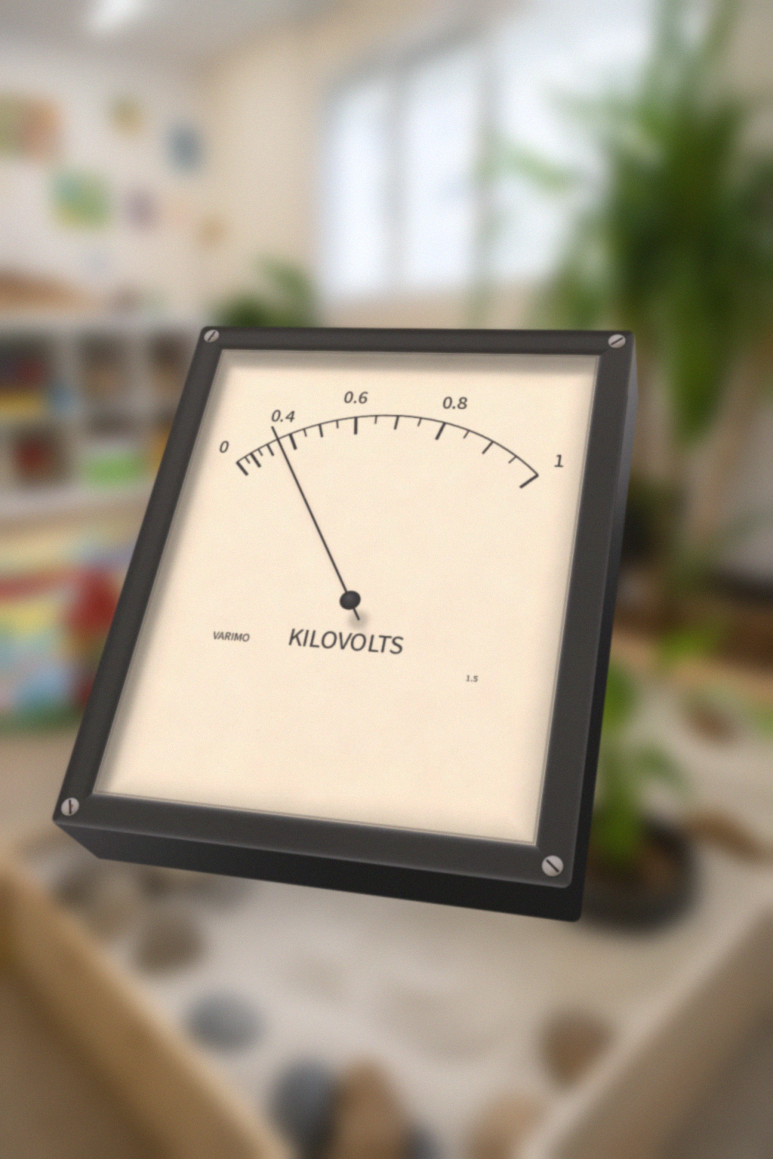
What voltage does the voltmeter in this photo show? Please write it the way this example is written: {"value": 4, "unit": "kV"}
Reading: {"value": 0.35, "unit": "kV"}
